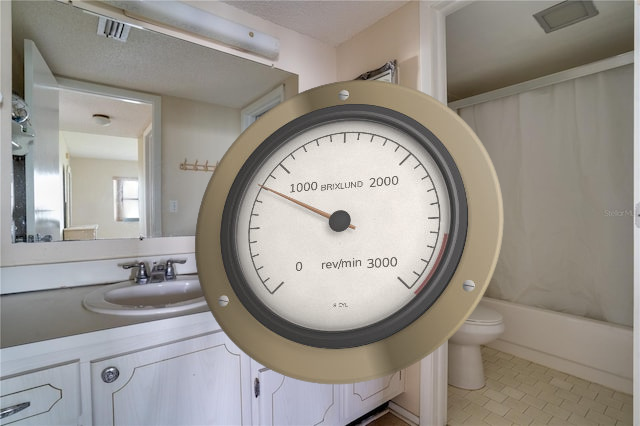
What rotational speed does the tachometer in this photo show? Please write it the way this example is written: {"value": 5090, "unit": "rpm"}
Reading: {"value": 800, "unit": "rpm"}
